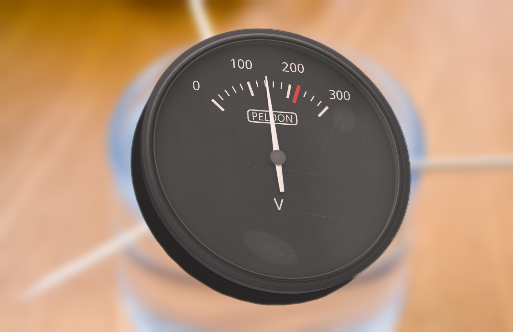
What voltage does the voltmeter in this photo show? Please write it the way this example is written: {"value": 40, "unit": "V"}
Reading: {"value": 140, "unit": "V"}
